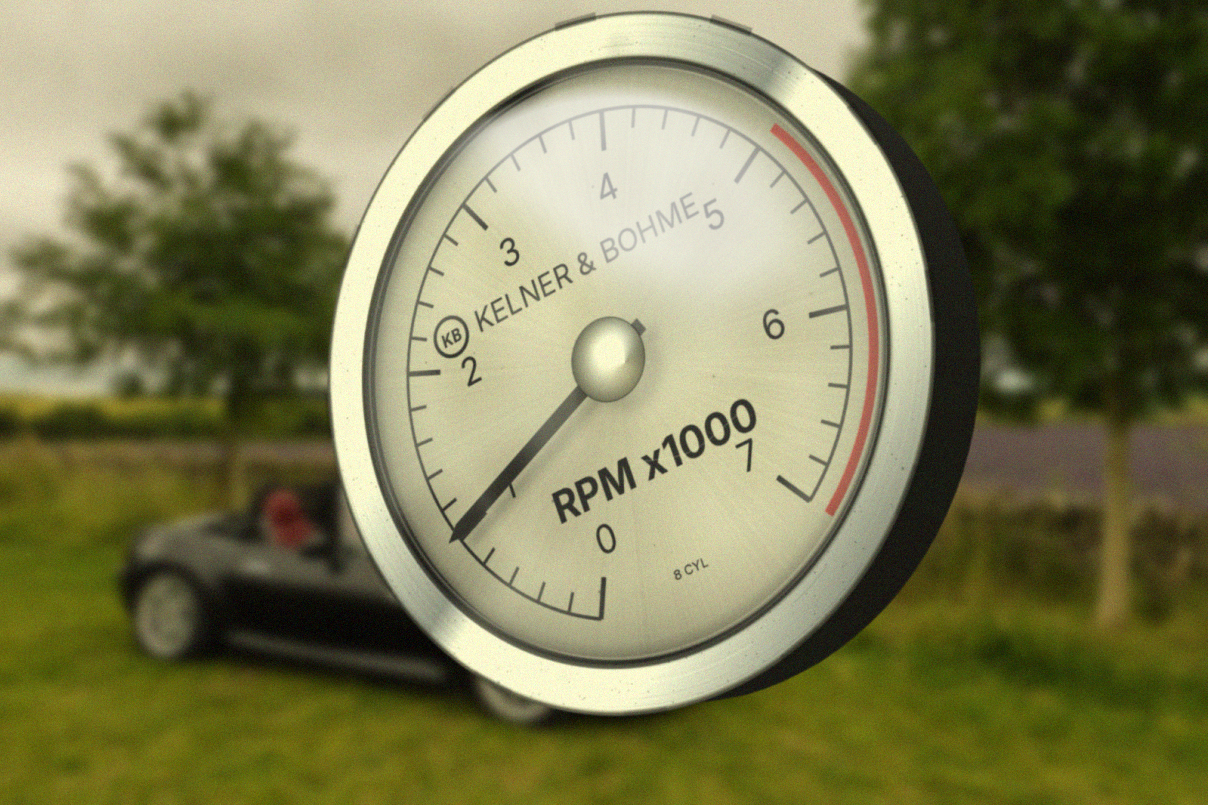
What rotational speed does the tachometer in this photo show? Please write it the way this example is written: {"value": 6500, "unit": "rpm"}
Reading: {"value": 1000, "unit": "rpm"}
